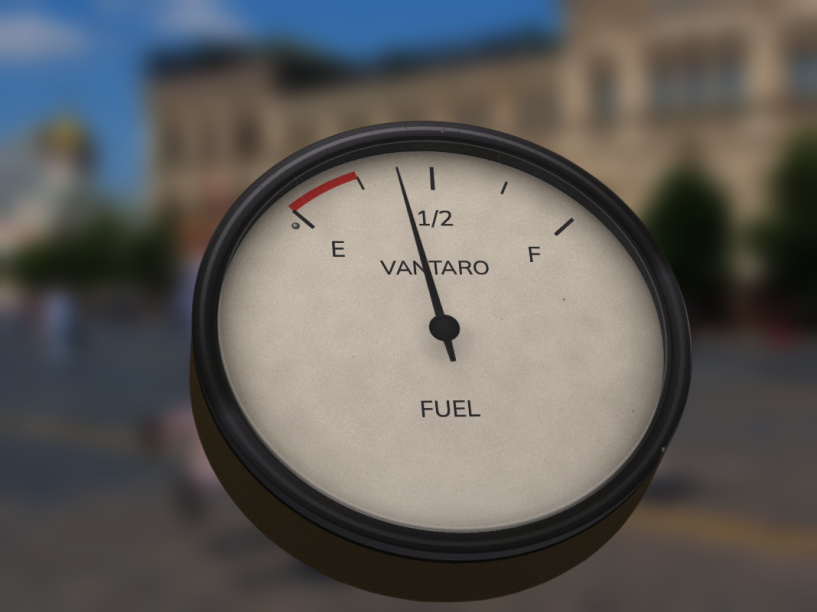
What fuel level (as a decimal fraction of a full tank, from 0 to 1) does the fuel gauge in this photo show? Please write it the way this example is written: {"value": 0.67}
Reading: {"value": 0.375}
